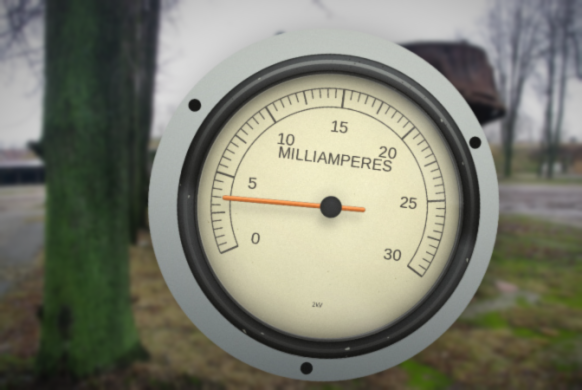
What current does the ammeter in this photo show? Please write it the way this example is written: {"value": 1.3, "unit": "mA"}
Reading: {"value": 3.5, "unit": "mA"}
